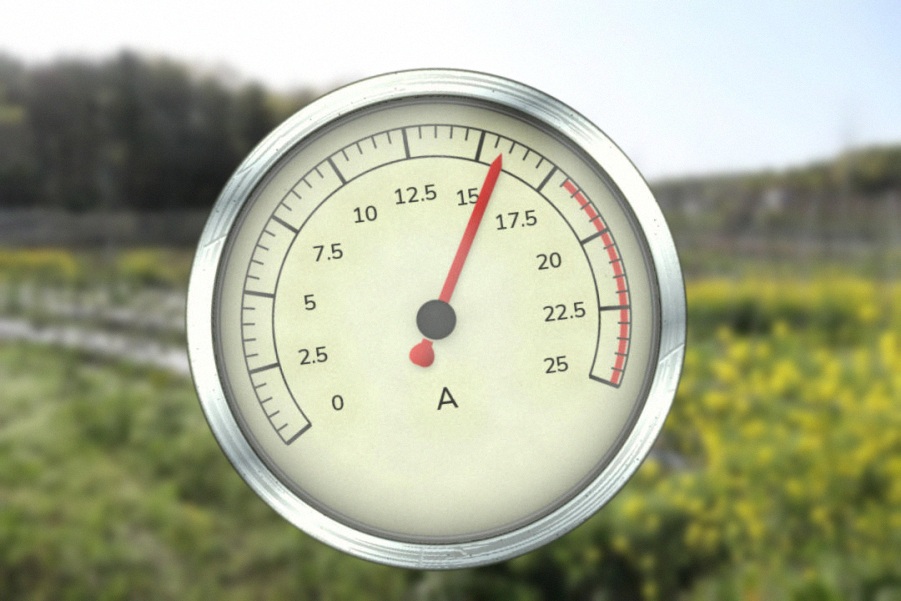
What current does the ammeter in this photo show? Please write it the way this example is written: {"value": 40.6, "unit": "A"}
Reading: {"value": 15.75, "unit": "A"}
